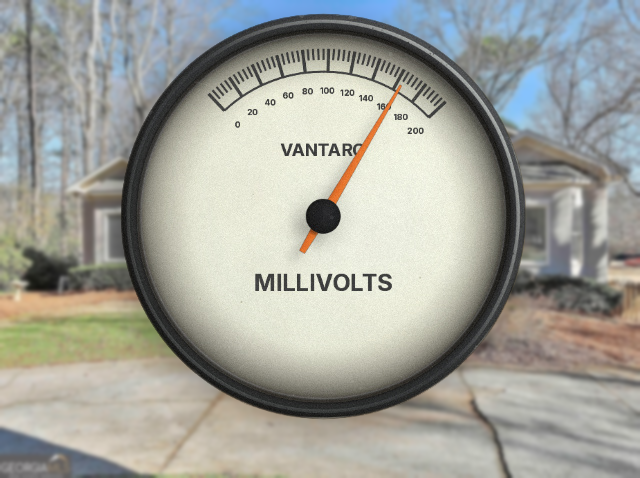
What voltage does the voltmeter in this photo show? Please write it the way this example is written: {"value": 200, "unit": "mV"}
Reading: {"value": 164, "unit": "mV"}
